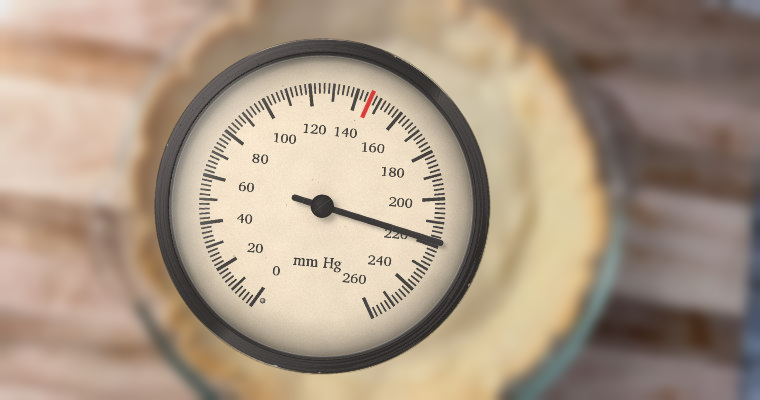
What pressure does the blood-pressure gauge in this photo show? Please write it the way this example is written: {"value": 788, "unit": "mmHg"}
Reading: {"value": 218, "unit": "mmHg"}
